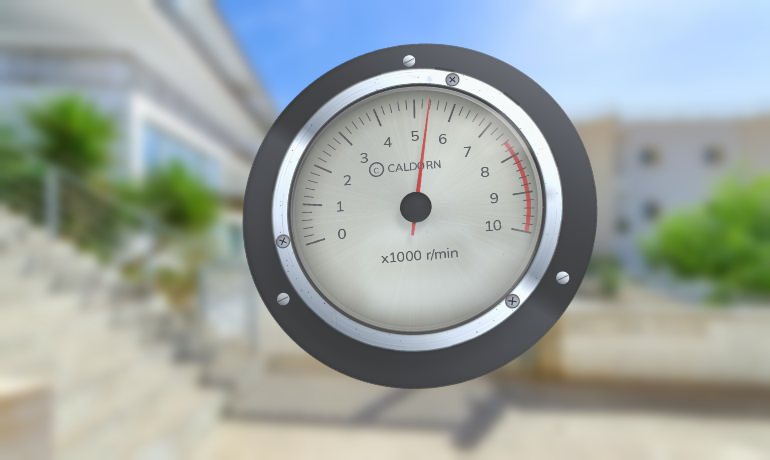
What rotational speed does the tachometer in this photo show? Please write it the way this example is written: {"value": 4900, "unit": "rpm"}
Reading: {"value": 5400, "unit": "rpm"}
